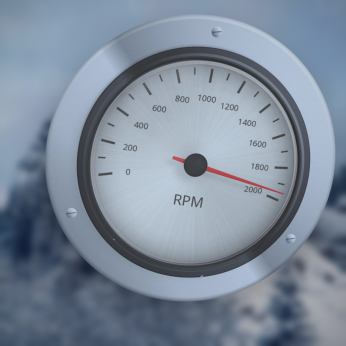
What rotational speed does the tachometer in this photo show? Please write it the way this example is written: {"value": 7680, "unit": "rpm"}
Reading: {"value": 1950, "unit": "rpm"}
